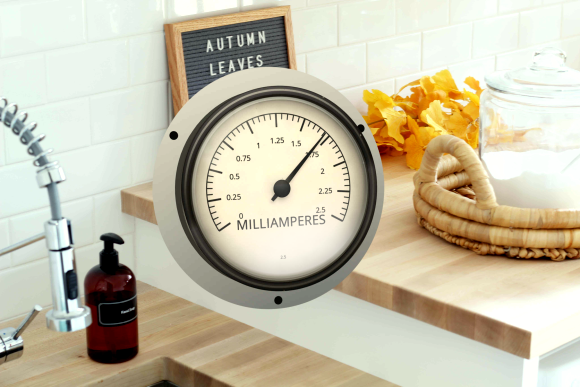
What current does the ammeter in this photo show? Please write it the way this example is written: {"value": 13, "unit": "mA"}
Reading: {"value": 1.7, "unit": "mA"}
